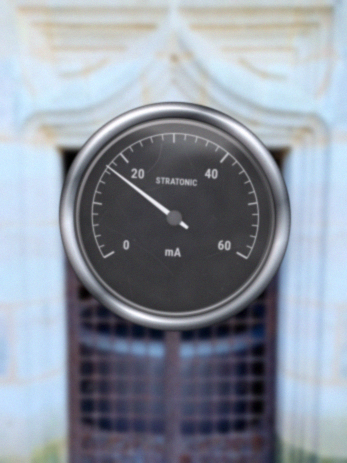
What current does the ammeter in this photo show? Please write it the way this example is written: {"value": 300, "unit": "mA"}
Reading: {"value": 17, "unit": "mA"}
